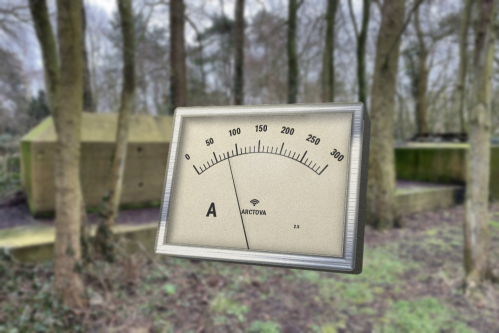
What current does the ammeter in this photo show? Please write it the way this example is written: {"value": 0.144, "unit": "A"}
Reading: {"value": 80, "unit": "A"}
